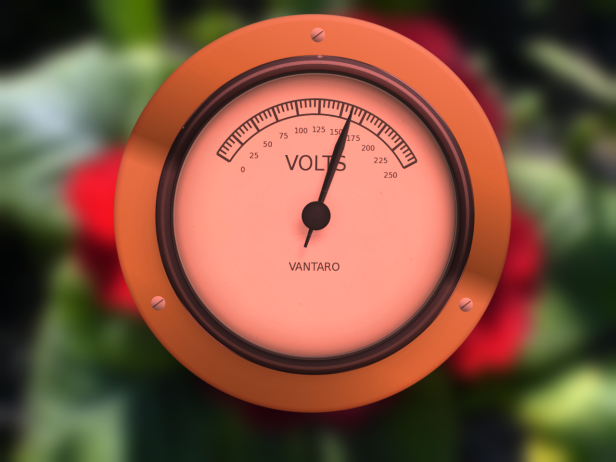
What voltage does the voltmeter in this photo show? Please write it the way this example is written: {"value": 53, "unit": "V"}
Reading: {"value": 160, "unit": "V"}
